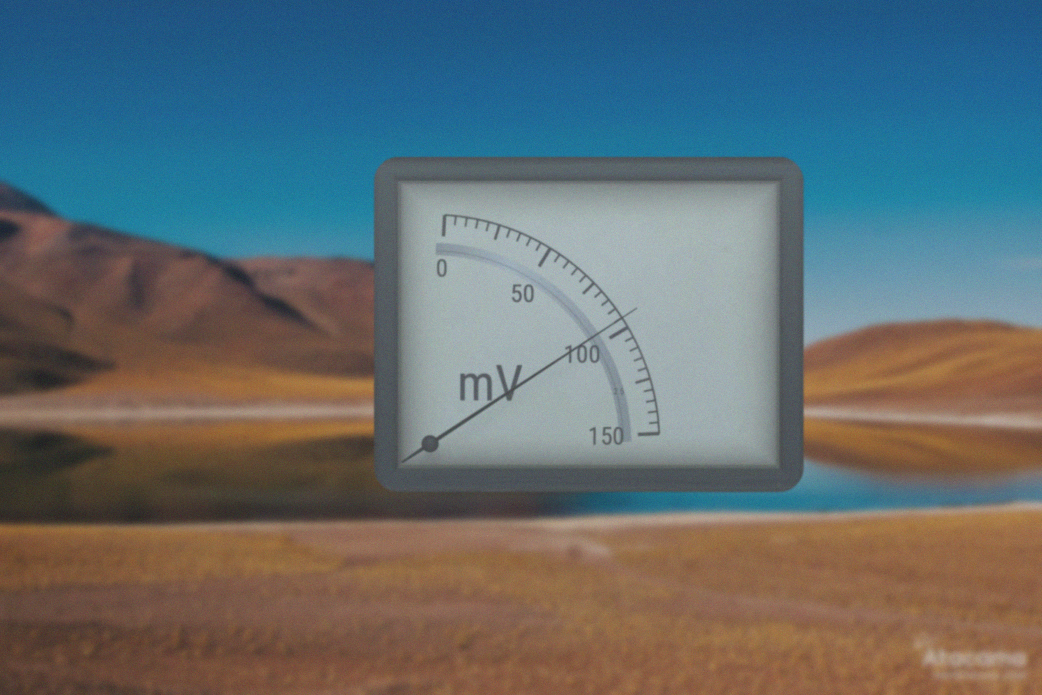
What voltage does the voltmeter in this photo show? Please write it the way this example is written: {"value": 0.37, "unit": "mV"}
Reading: {"value": 95, "unit": "mV"}
